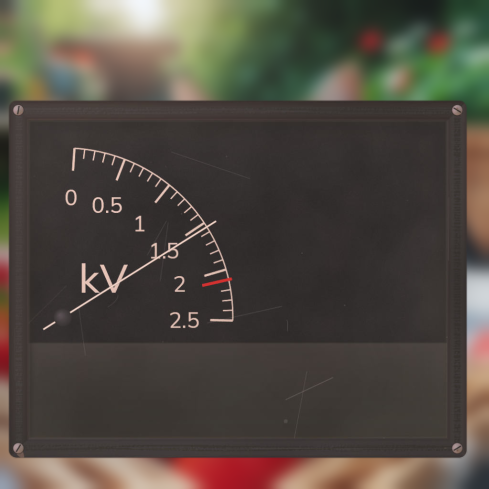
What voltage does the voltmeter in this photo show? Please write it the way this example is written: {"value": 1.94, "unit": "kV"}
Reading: {"value": 1.55, "unit": "kV"}
